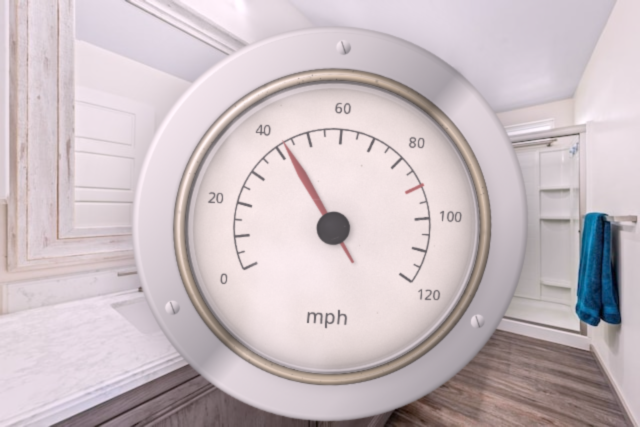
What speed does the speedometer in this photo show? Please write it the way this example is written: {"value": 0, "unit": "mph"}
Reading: {"value": 42.5, "unit": "mph"}
